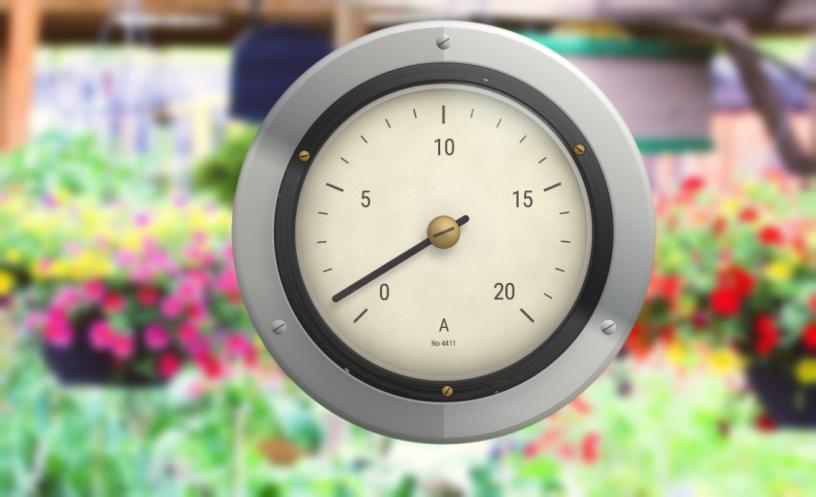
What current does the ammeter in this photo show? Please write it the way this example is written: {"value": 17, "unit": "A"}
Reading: {"value": 1, "unit": "A"}
